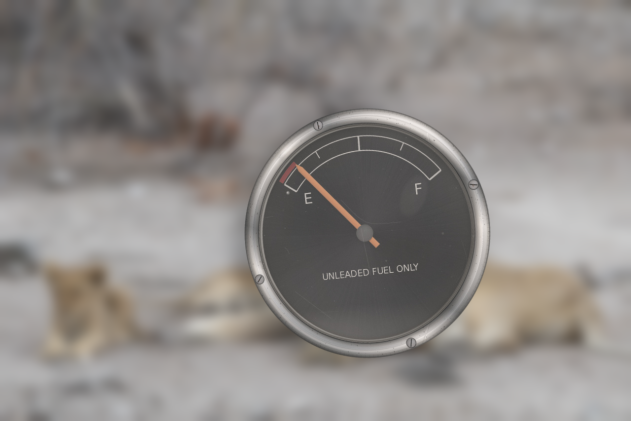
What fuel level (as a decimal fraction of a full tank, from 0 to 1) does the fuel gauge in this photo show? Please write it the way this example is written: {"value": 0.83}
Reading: {"value": 0.125}
